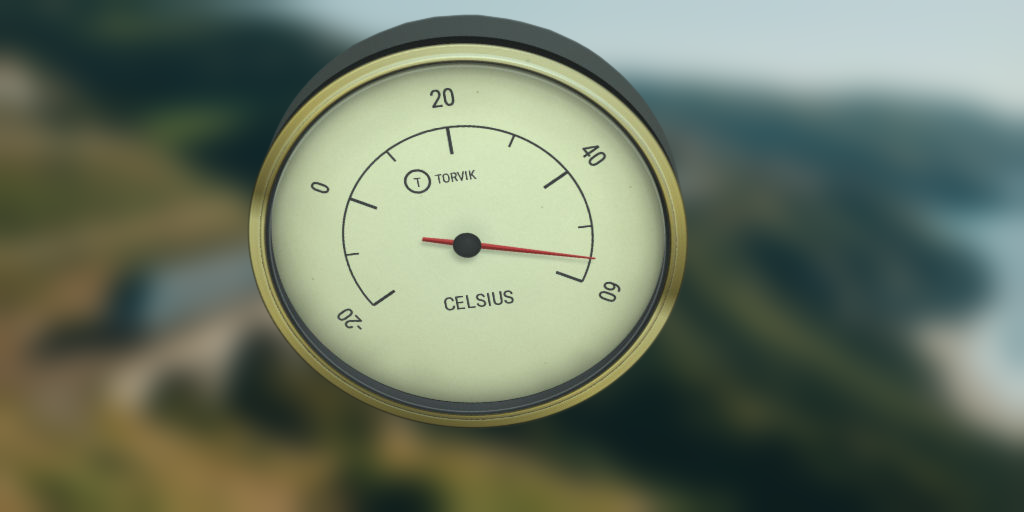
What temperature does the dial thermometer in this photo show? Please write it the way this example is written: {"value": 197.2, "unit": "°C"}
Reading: {"value": 55, "unit": "°C"}
